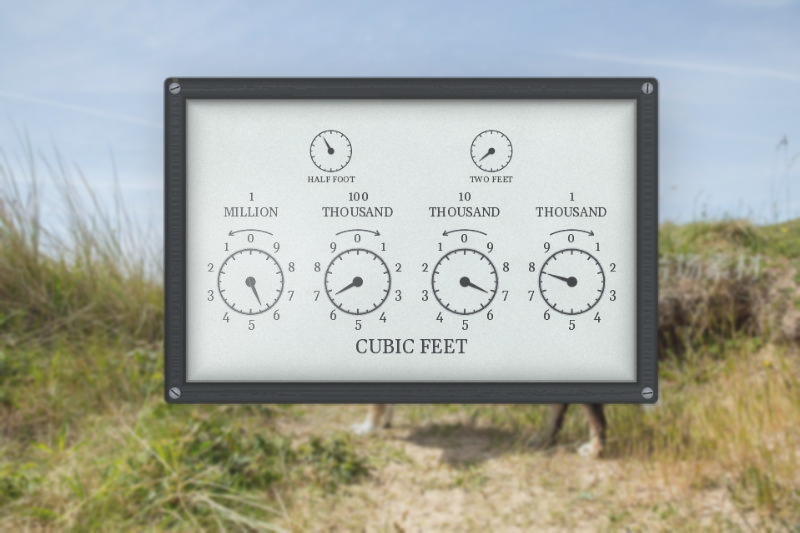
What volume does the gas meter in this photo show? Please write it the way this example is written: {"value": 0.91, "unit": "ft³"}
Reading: {"value": 566800, "unit": "ft³"}
